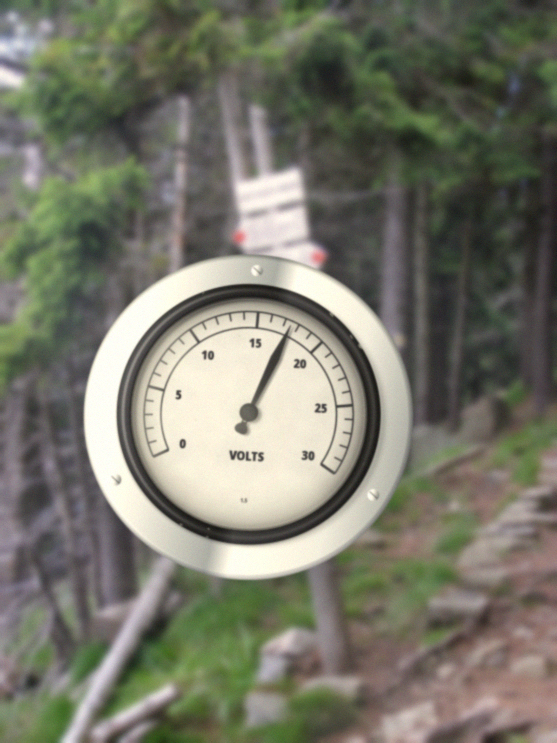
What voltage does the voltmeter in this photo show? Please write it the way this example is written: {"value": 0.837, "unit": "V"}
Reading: {"value": 17.5, "unit": "V"}
